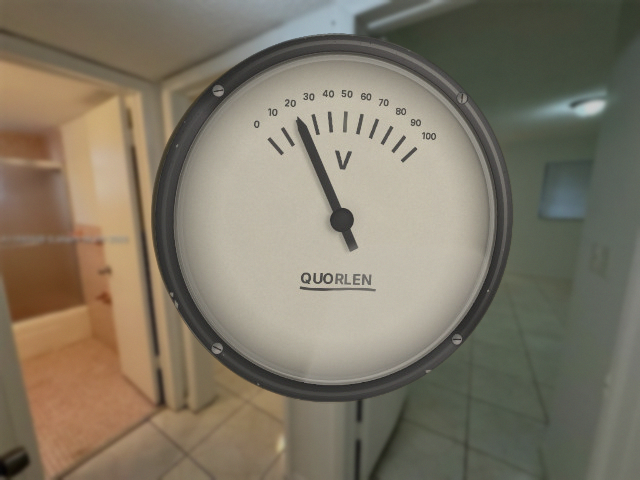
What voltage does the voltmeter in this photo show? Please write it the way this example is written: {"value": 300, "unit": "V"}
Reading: {"value": 20, "unit": "V"}
